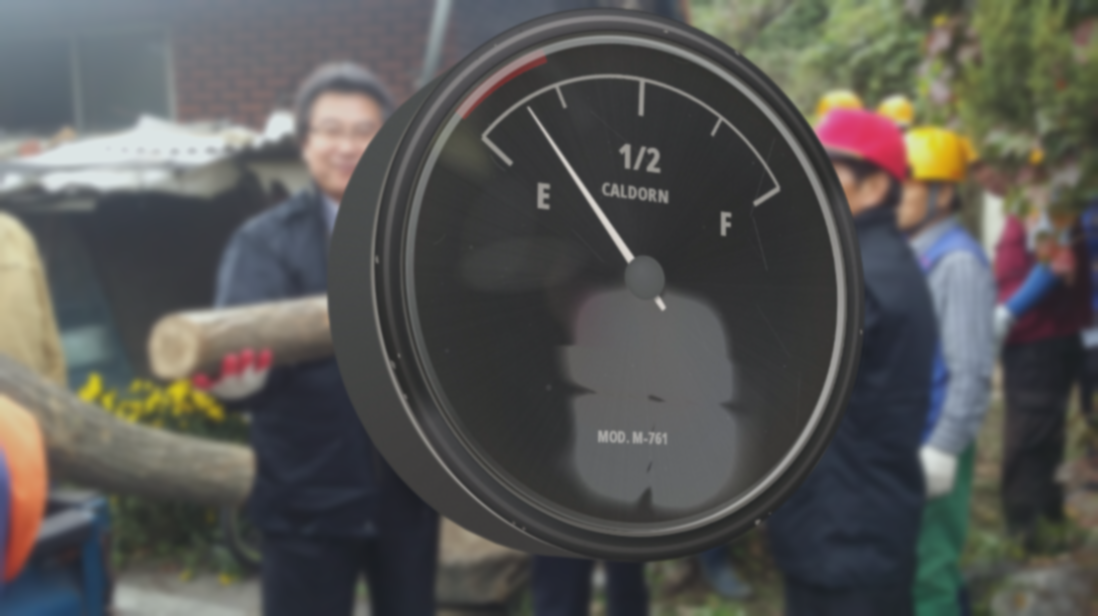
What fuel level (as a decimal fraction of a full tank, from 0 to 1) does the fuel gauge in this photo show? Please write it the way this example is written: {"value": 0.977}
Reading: {"value": 0.125}
